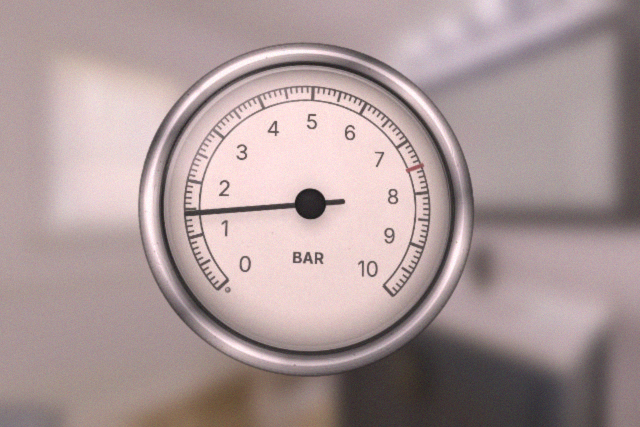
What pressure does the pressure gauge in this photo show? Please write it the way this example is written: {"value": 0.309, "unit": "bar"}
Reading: {"value": 1.4, "unit": "bar"}
